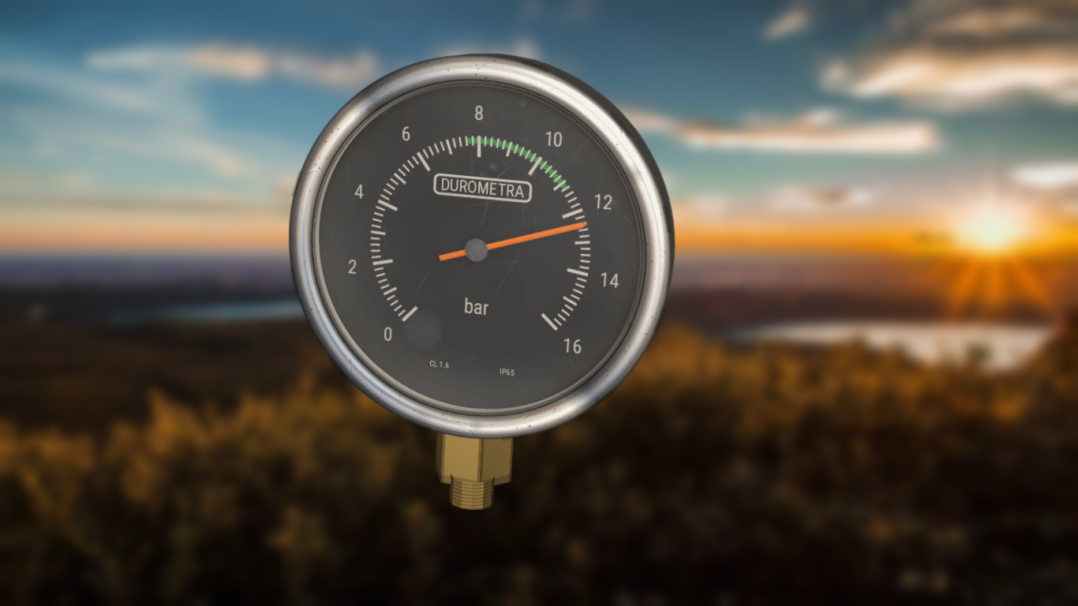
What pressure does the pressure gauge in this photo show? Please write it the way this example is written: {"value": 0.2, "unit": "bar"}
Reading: {"value": 12.4, "unit": "bar"}
